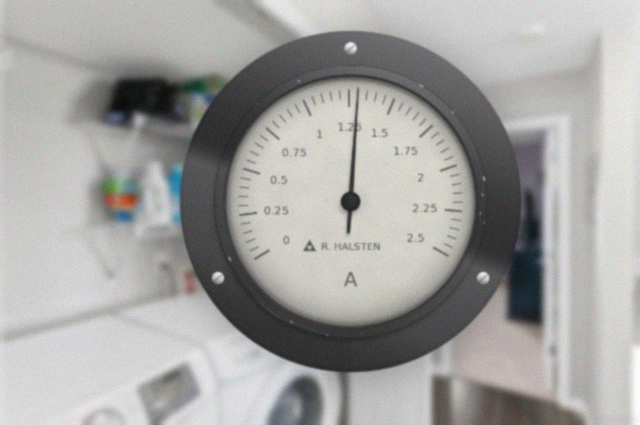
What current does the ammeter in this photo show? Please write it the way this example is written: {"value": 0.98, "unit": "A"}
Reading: {"value": 1.3, "unit": "A"}
